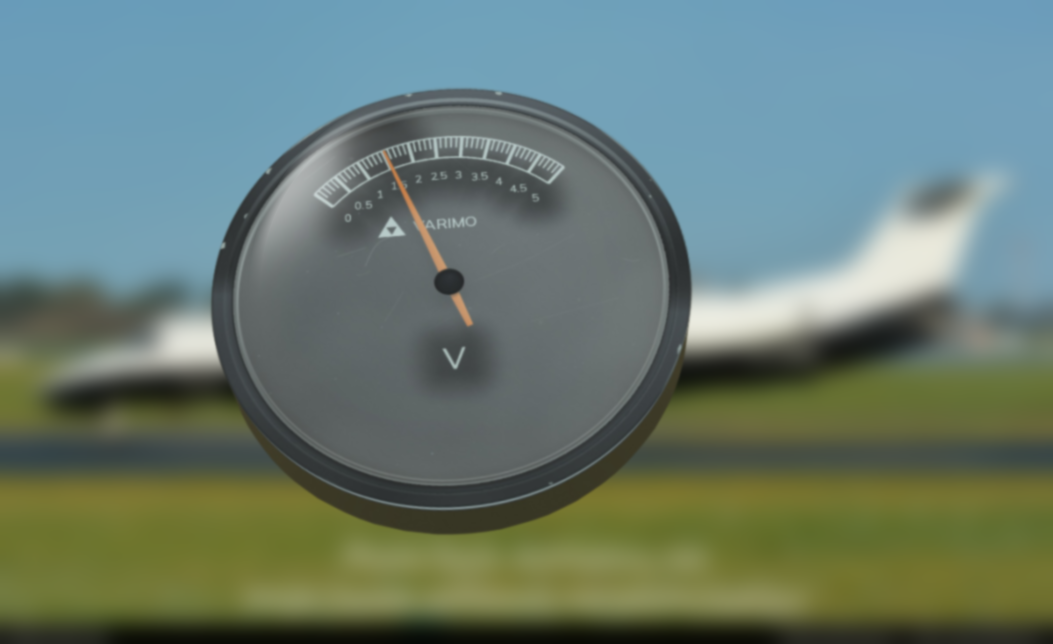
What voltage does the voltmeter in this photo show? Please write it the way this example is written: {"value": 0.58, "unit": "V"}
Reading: {"value": 1.5, "unit": "V"}
